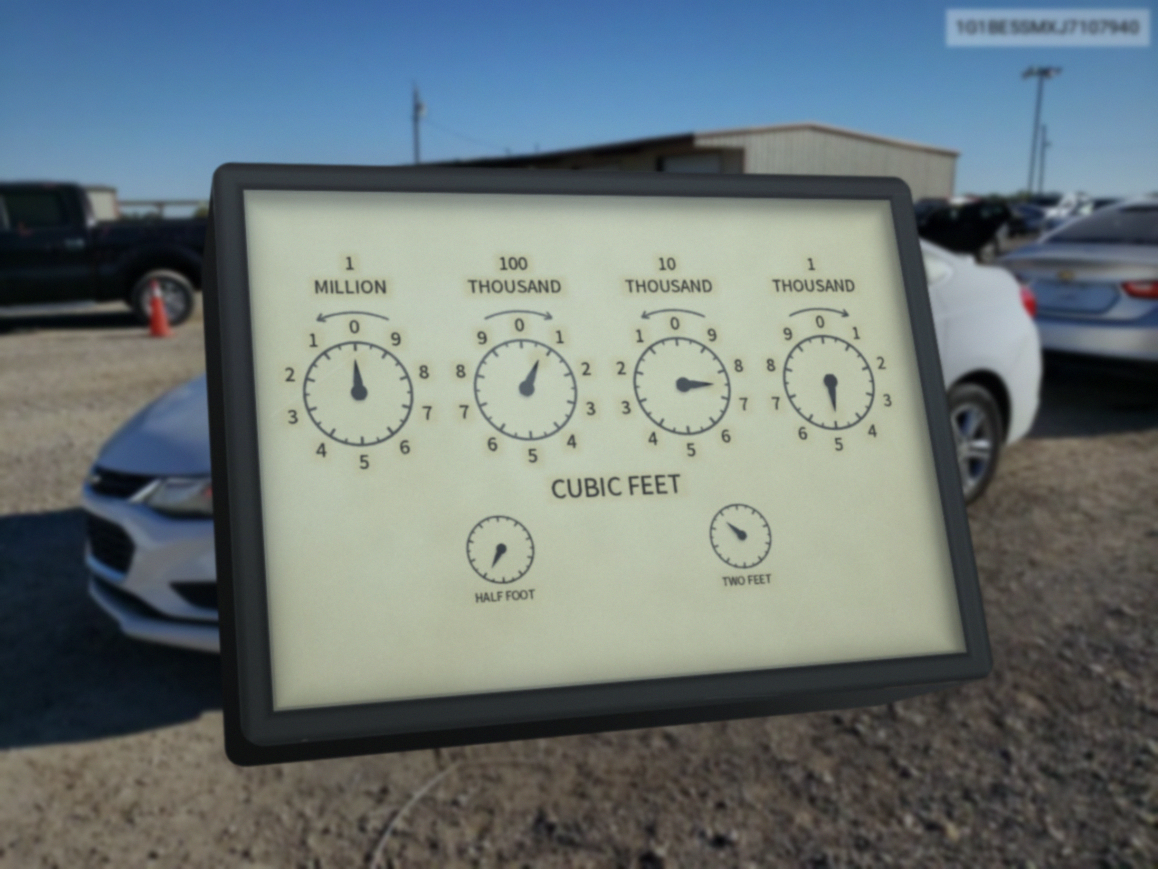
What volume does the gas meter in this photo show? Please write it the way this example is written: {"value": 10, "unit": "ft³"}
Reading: {"value": 7500, "unit": "ft³"}
